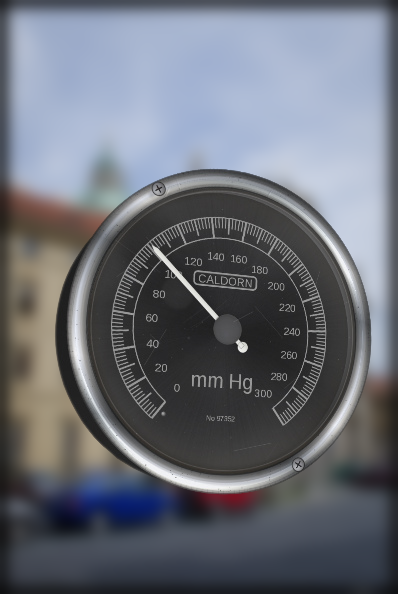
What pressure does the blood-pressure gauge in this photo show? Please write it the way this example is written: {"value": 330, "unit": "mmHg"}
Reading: {"value": 100, "unit": "mmHg"}
